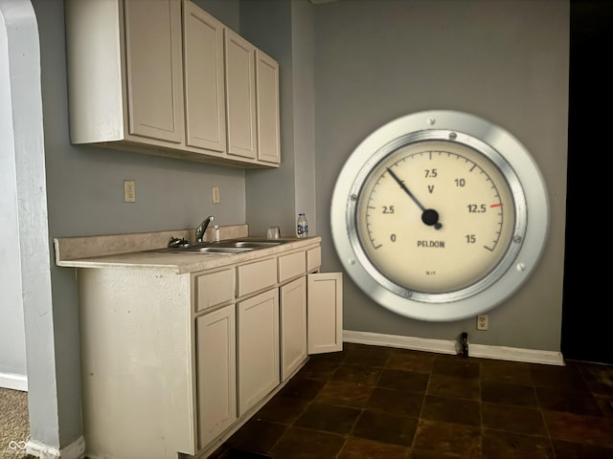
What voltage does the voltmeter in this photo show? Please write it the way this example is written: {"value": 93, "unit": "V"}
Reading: {"value": 5, "unit": "V"}
